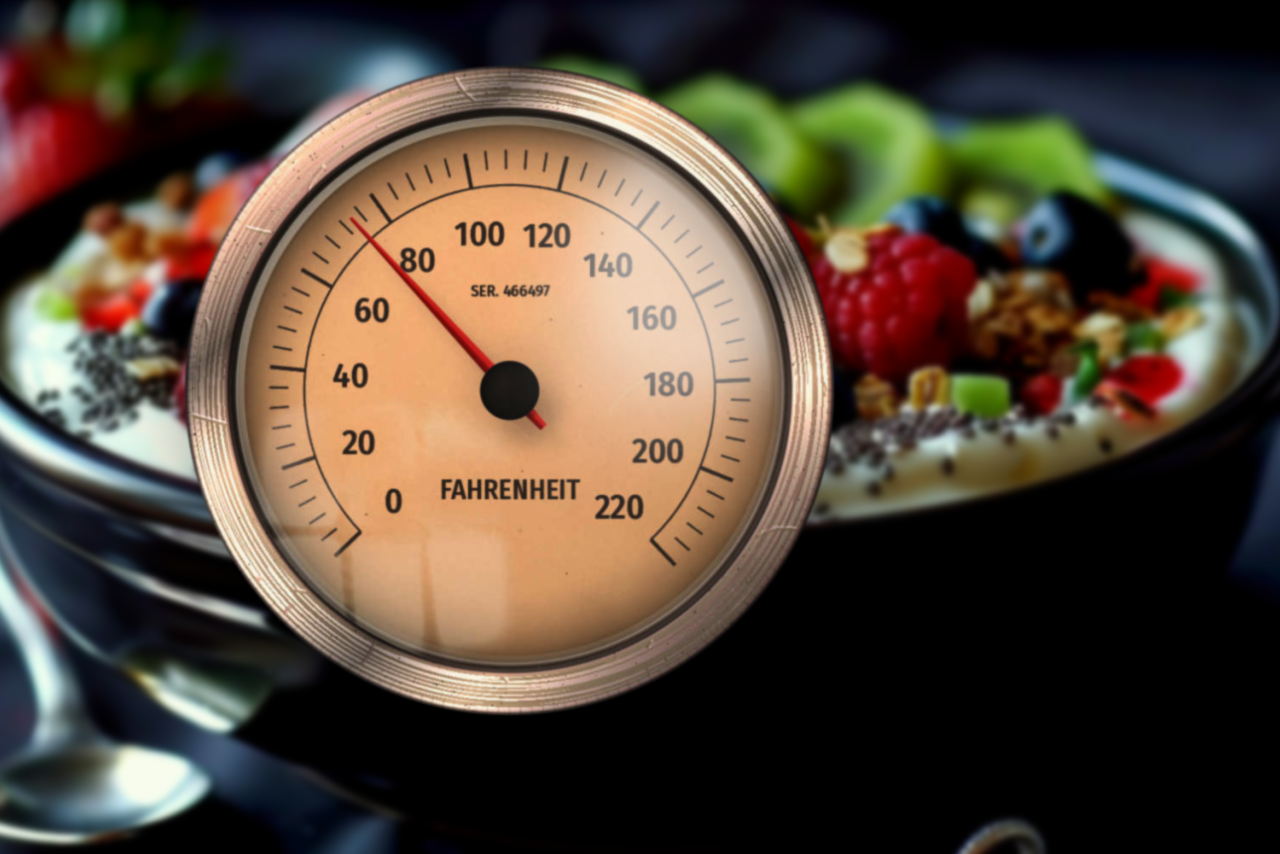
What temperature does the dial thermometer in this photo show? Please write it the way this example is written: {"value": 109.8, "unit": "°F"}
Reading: {"value": 74, "unit": "°F"}
